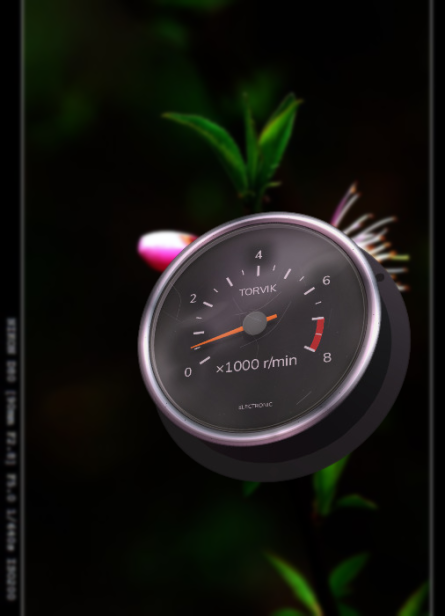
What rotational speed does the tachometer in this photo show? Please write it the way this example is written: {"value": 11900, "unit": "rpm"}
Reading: {"value": 500, "unit": "rpm"}
